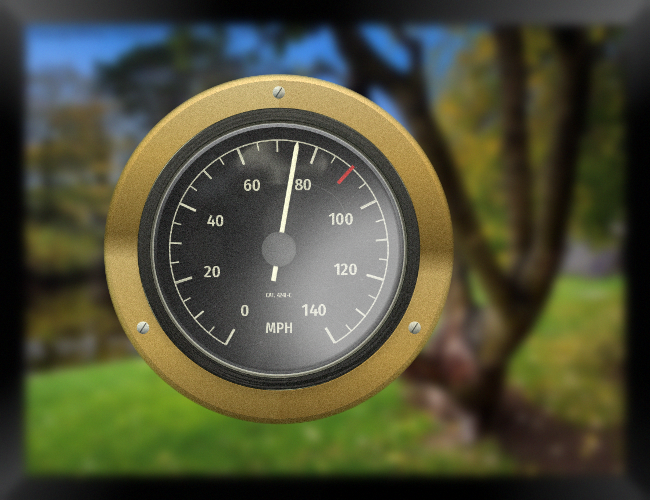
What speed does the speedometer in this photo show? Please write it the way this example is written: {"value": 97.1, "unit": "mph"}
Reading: {"value": 75, "unit": "mph"}
